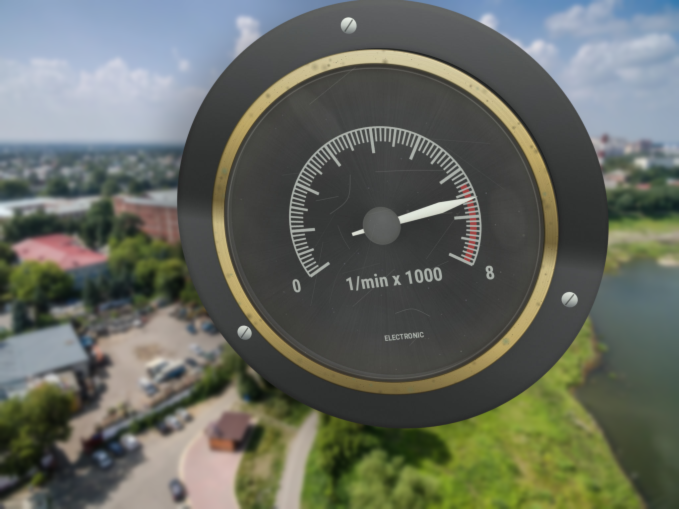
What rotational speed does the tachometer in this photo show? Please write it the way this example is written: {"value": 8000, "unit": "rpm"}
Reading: {"value": 6600, "unit": "rpm"}
